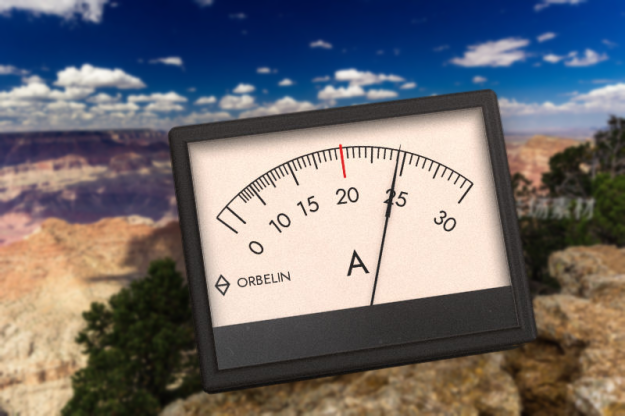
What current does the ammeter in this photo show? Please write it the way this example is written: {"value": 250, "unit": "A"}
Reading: {"value": 24.5, "unit": "A"}
